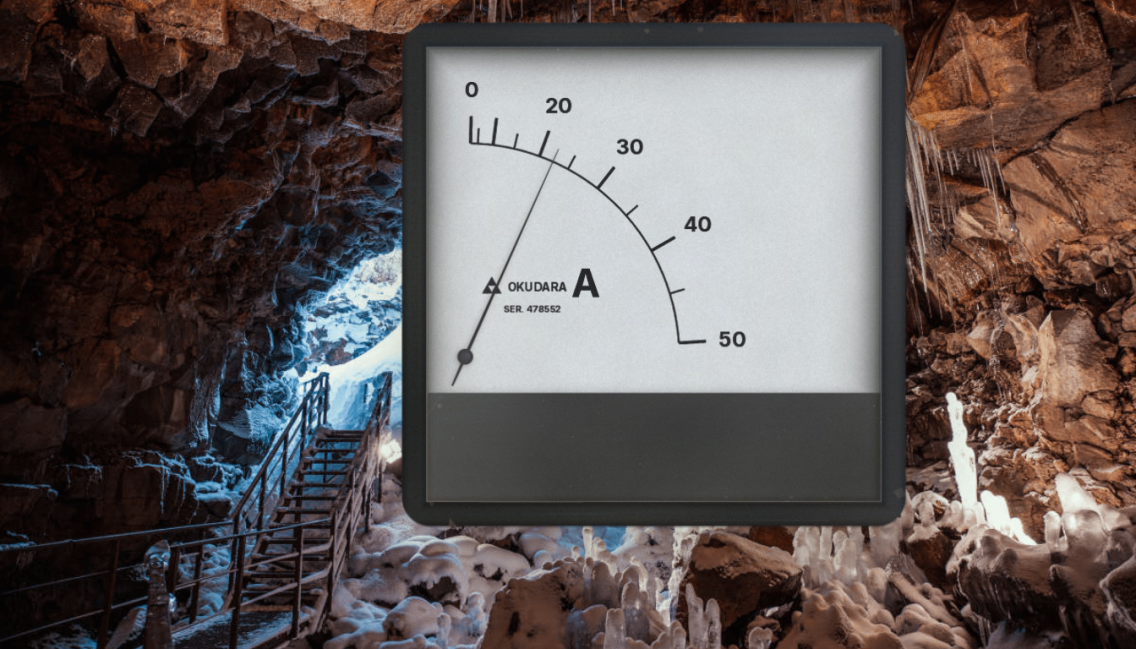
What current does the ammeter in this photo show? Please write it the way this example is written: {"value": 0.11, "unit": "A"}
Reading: {"value": 22.5, "unit": "A"}
